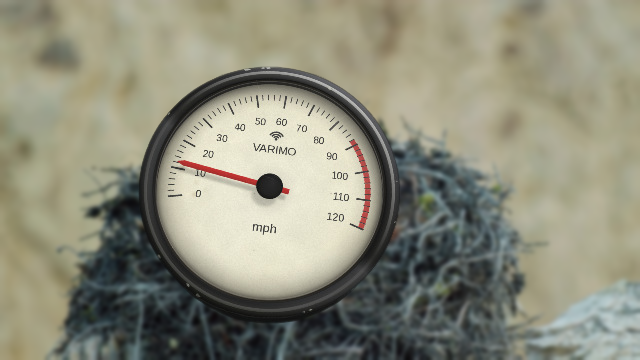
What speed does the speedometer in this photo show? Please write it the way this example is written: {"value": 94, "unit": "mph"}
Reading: {"value": 12, "unit": "mph"}
